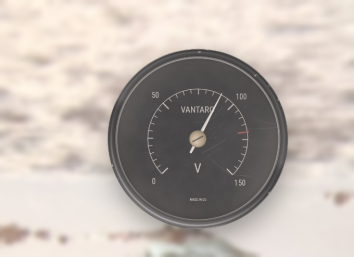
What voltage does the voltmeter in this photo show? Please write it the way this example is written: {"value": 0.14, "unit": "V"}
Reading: {"value": 90, "unit": "V"}
